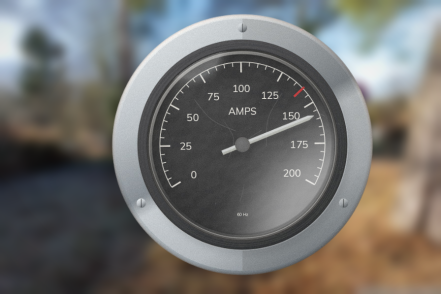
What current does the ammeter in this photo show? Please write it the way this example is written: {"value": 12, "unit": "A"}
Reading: {"value": 157.5, "unit": "A"}
